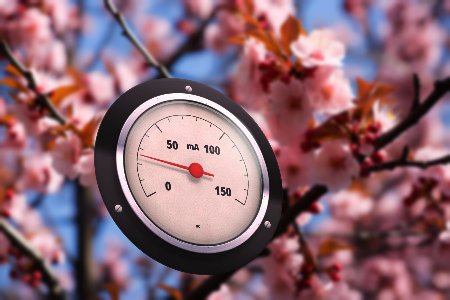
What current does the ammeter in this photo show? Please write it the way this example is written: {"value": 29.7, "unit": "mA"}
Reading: {"value": 25, "unit": "mA"}
